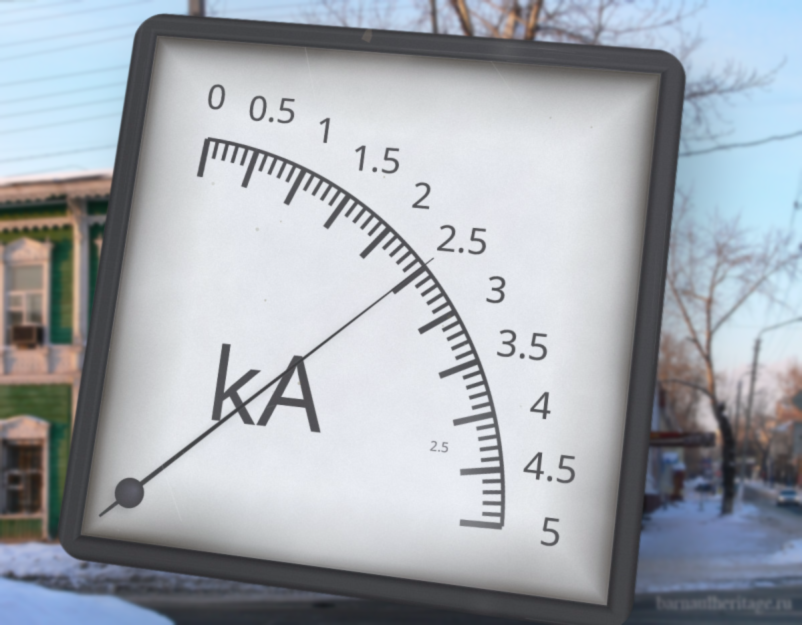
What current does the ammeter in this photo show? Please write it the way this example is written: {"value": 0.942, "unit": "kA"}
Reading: {"value": 2.5, "unit": "kA"}
